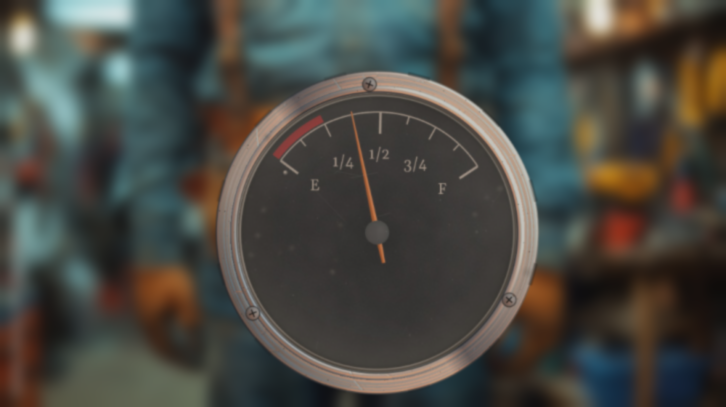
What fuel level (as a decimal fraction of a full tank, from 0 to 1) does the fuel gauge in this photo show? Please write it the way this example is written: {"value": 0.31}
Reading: {"value": 0.375}
